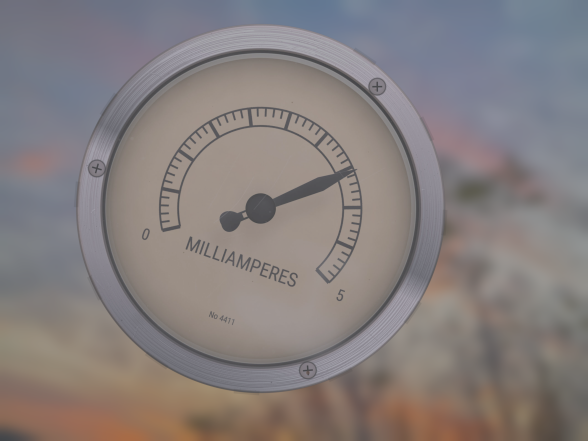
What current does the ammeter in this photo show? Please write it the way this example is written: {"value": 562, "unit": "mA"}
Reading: {"value": 3.55, "unit": "mA"}
